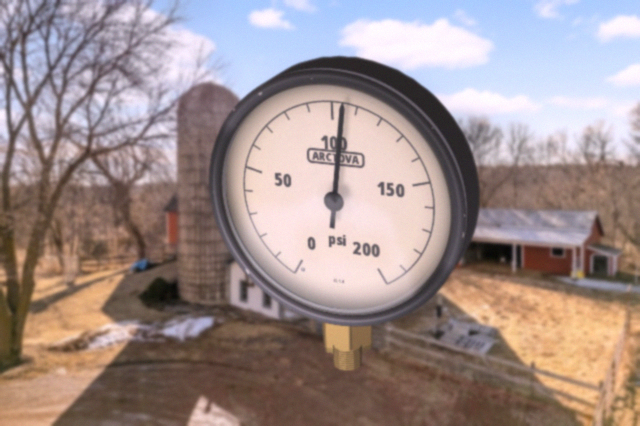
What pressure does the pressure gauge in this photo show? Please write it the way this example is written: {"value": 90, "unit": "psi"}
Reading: {"value": 105, "unit": "psi"}
